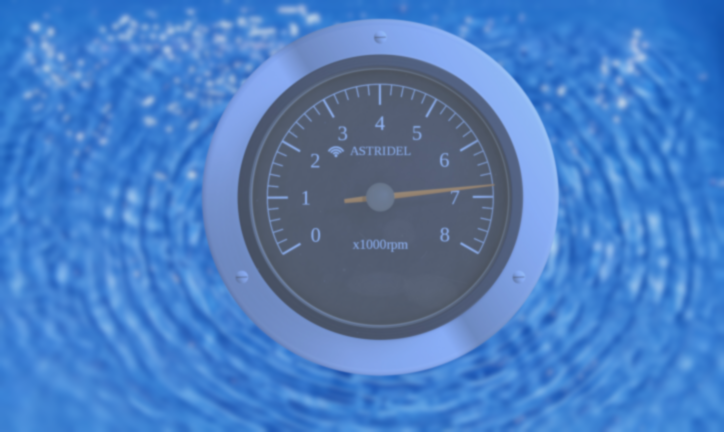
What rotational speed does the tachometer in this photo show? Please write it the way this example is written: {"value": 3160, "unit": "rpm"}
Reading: {"value": 6800, "unit": "rpm"}
